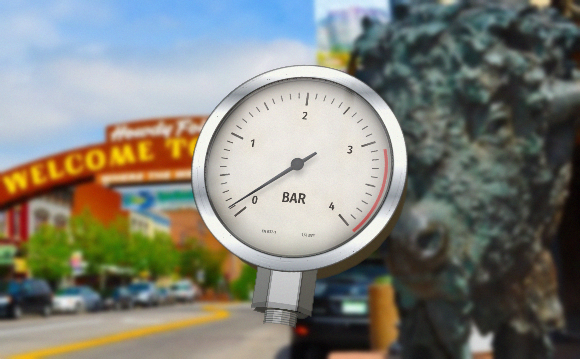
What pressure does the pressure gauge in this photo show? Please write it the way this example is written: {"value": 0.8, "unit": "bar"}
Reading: {"value": 0.1, "unit": "bar"}
